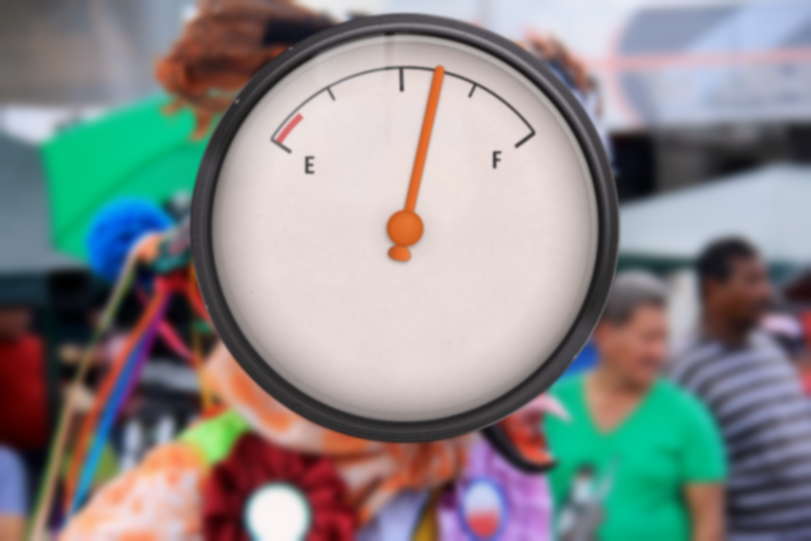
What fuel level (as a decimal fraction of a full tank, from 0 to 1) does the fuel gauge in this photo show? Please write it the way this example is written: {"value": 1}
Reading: {"value": 0.625}
